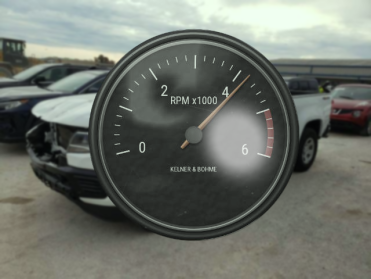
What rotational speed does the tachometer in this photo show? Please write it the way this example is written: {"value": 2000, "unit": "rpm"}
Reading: {"value": 4200, "unit": "rpm"}
